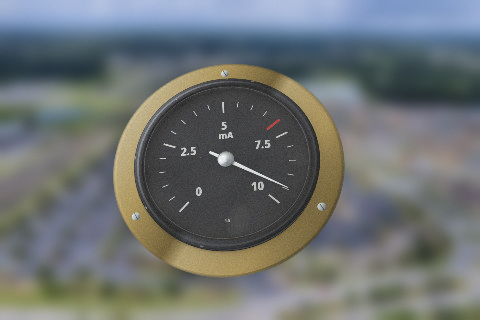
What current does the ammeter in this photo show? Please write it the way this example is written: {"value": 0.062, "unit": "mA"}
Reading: {"value": 9.5, "unit": "mA"}
